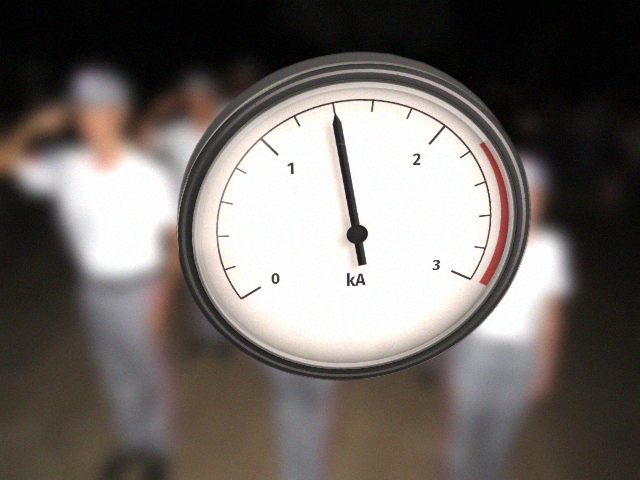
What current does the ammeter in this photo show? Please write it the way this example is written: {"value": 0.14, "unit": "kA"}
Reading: {"value": 1.4, "unit": "kA"}
